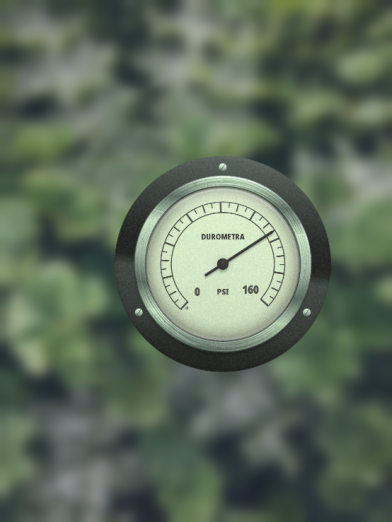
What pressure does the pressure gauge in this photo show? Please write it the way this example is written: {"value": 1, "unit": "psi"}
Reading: {"value": 115, "unit": "psi"}
